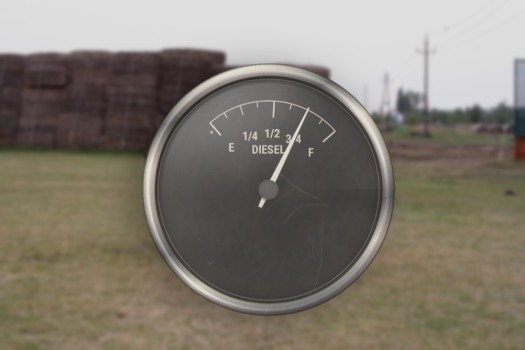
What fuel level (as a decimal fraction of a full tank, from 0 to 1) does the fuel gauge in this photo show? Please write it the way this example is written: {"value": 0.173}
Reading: {"value": 0.75}
